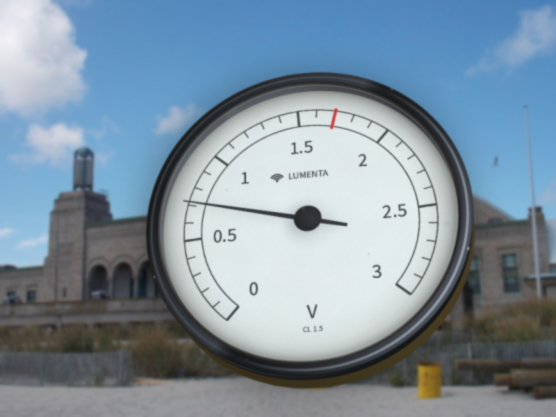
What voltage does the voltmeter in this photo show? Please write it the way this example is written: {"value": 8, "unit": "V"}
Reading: {"value": 0.7, "unit": "V"}
